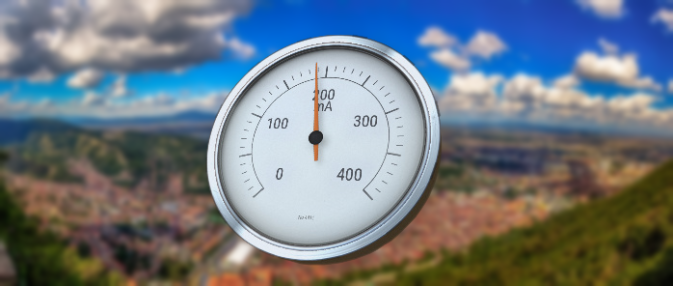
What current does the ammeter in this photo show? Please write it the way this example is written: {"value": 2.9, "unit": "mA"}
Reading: {"value": 190, "unit": "mA"}
